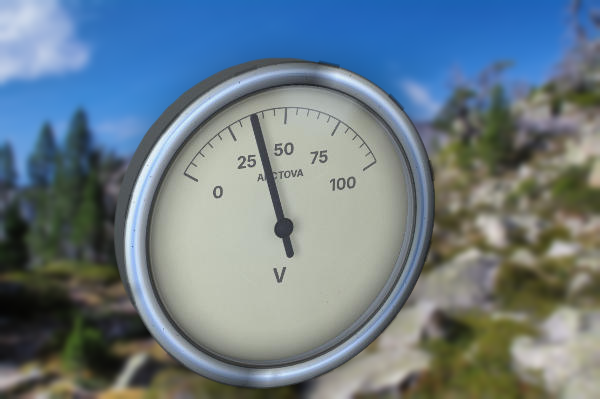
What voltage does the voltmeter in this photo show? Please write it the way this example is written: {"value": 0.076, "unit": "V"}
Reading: {"value": 35, "unit": "V"}
